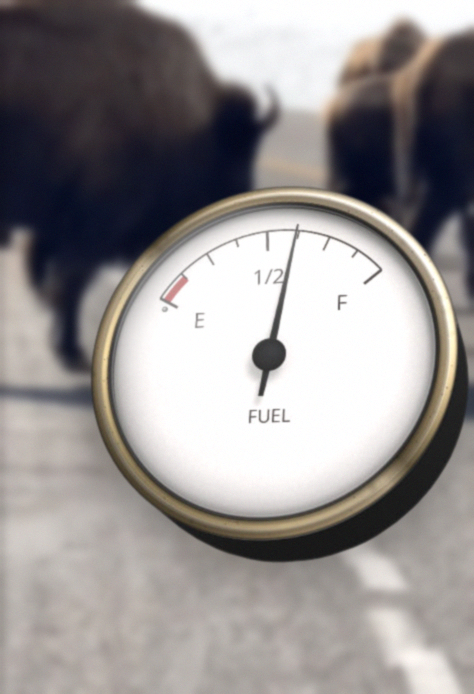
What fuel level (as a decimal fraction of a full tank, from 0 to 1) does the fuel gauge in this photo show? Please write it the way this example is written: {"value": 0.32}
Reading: {"value": 0.625}
